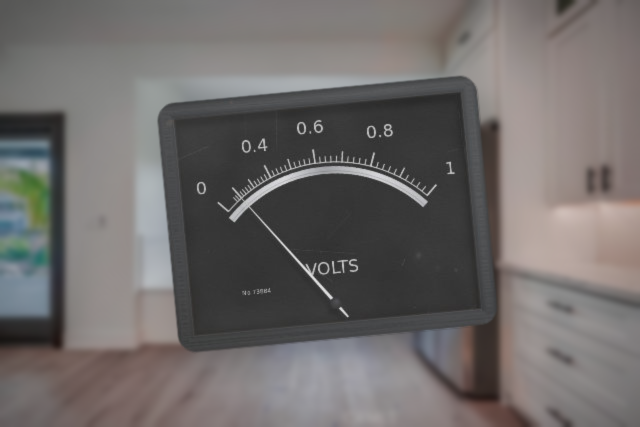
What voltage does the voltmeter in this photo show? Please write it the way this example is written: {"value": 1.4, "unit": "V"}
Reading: {"value": 0.2, "unit": "V"}
